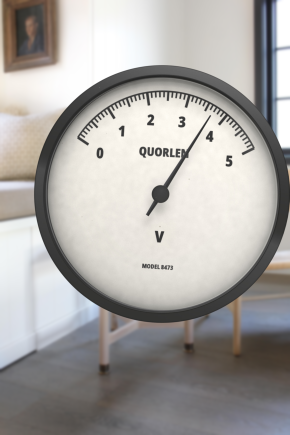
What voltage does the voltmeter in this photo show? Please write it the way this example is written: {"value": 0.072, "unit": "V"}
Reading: {"value": 3.7, "unit": "V"}
